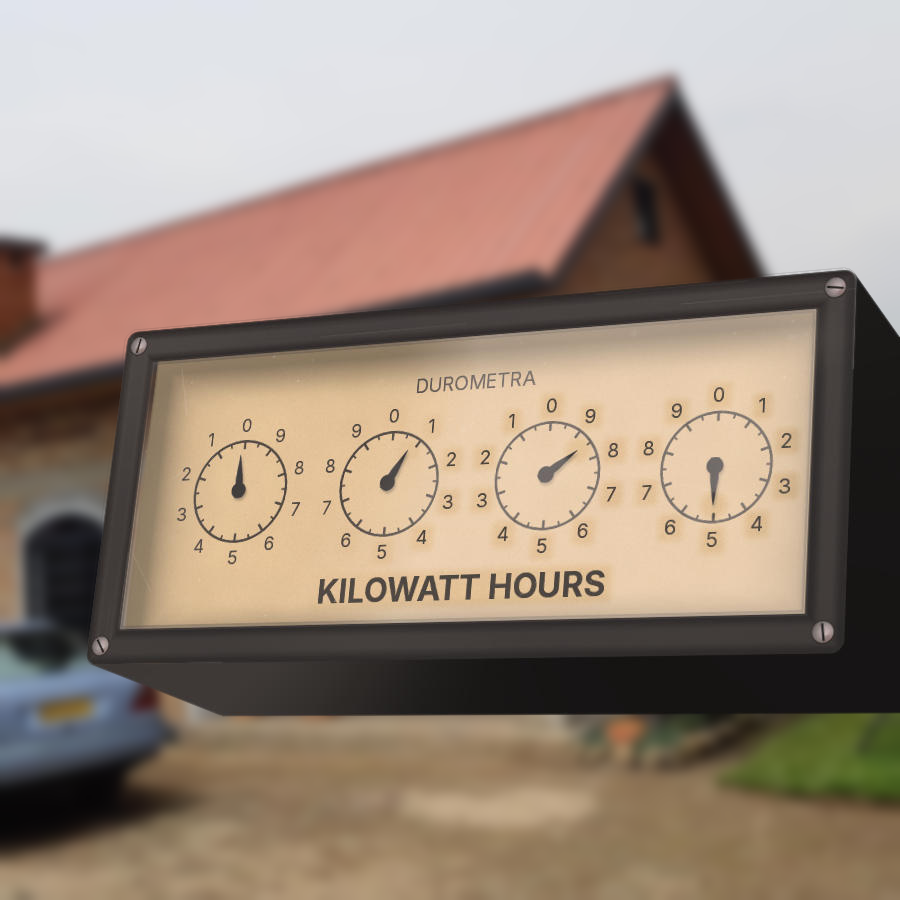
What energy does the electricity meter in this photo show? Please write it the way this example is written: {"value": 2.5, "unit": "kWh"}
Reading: {"value": 85, "unit": "kWh"}
